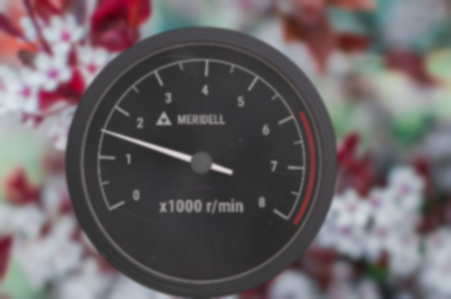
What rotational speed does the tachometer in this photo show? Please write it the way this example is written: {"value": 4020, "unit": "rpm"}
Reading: {"value": 1500, "unit": "rpm"}
